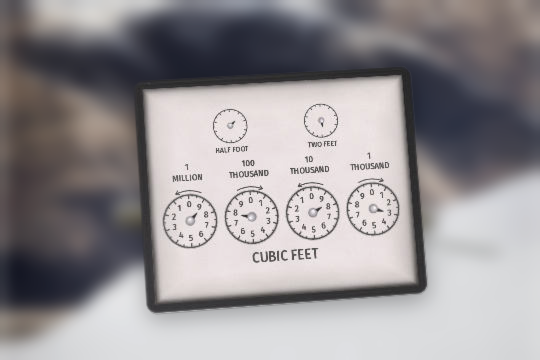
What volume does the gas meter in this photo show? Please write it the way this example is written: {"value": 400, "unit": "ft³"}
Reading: {"value": 878300, "unit": "ft³"}
